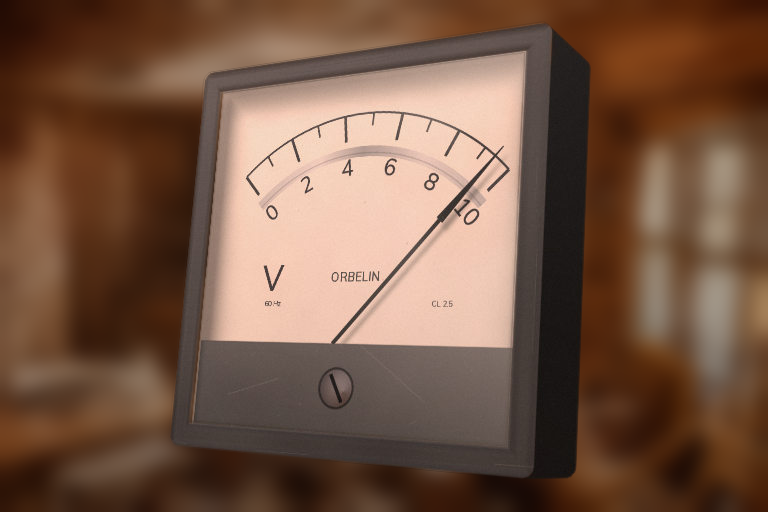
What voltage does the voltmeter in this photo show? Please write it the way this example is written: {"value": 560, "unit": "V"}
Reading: {"value": 9.5, "unit": "V"}
